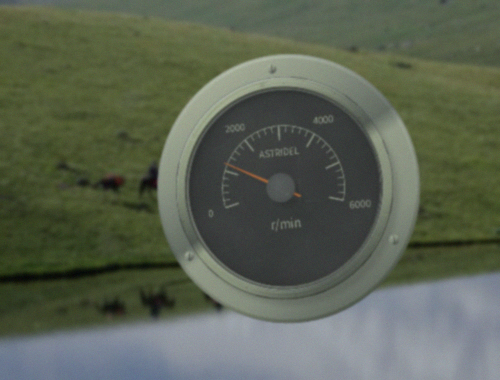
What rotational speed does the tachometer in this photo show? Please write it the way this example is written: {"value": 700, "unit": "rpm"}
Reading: {"value": 1200, "unit": "rpm"}
